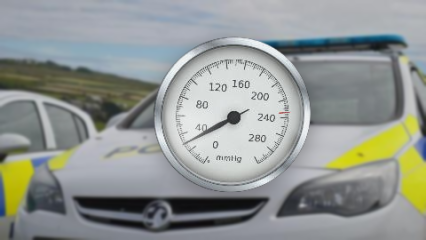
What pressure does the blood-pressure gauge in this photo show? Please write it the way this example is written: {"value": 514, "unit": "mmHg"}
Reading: {"value": 30, "unit": "mmHg"}
